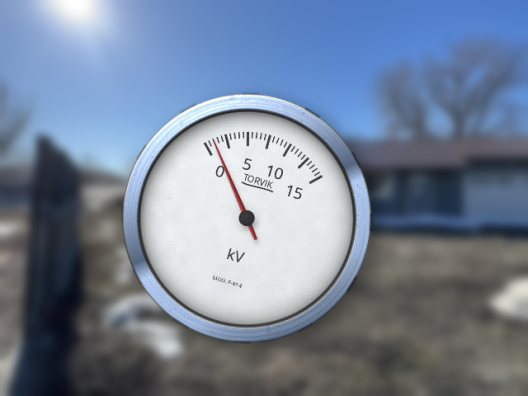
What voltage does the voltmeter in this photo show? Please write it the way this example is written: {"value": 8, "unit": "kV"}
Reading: {"value": 1, "unit": "kV"}
